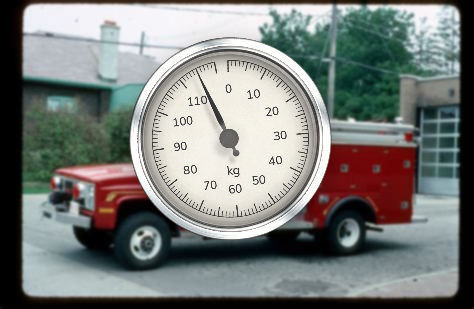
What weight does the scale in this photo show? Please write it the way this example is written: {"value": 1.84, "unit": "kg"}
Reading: {"value": 115, "unit": "kg"}
